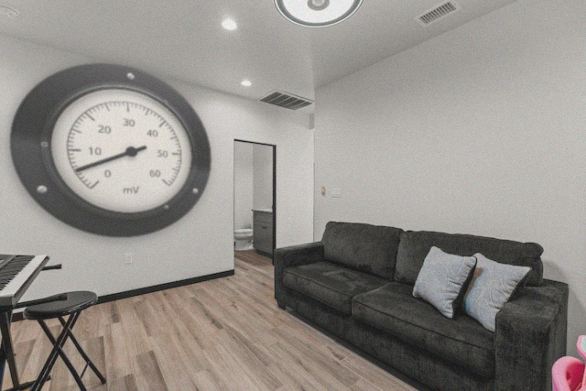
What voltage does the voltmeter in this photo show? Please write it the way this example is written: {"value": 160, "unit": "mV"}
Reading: {"value": 5, "unit": "mV"}
